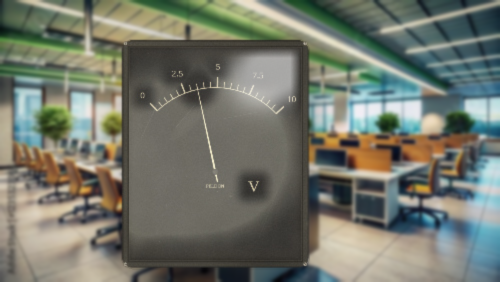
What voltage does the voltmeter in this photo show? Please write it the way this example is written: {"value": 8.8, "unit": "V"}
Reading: {"value": 3.5, "unit": "V"}
